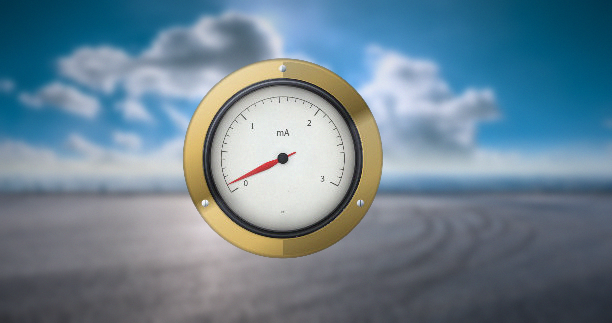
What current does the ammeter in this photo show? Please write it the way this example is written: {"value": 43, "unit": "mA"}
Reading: {"value": 0.1, "unit": "mA"}
